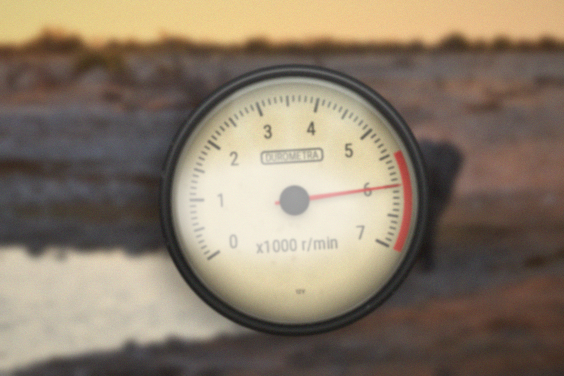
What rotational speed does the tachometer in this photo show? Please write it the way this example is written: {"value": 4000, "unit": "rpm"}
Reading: {"value": 6000, "unit": "rpm"}
